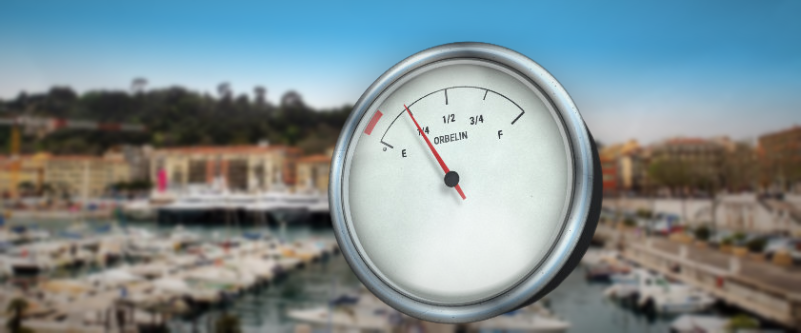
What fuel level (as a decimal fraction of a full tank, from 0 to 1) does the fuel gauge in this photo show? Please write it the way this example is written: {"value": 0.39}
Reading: {"value": 0.25}
